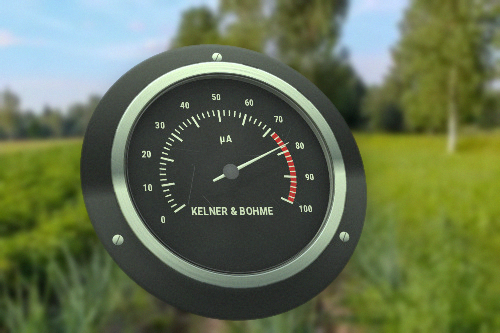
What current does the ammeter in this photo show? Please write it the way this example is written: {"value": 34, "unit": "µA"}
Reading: {"value": 78, "unit": "µA"}
